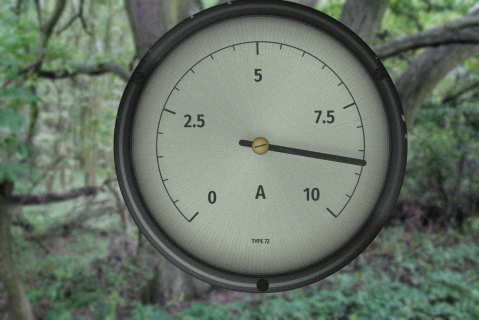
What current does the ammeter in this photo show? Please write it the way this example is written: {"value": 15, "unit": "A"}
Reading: {"value": 8.75, "unit": "A"}
